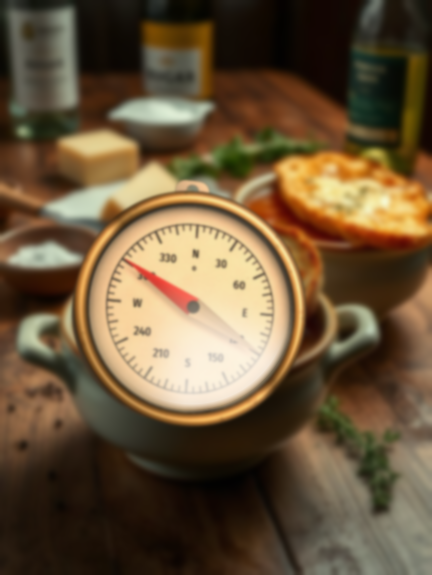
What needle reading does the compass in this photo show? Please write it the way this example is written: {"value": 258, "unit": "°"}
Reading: {"value": 300, "unit": "°"}
